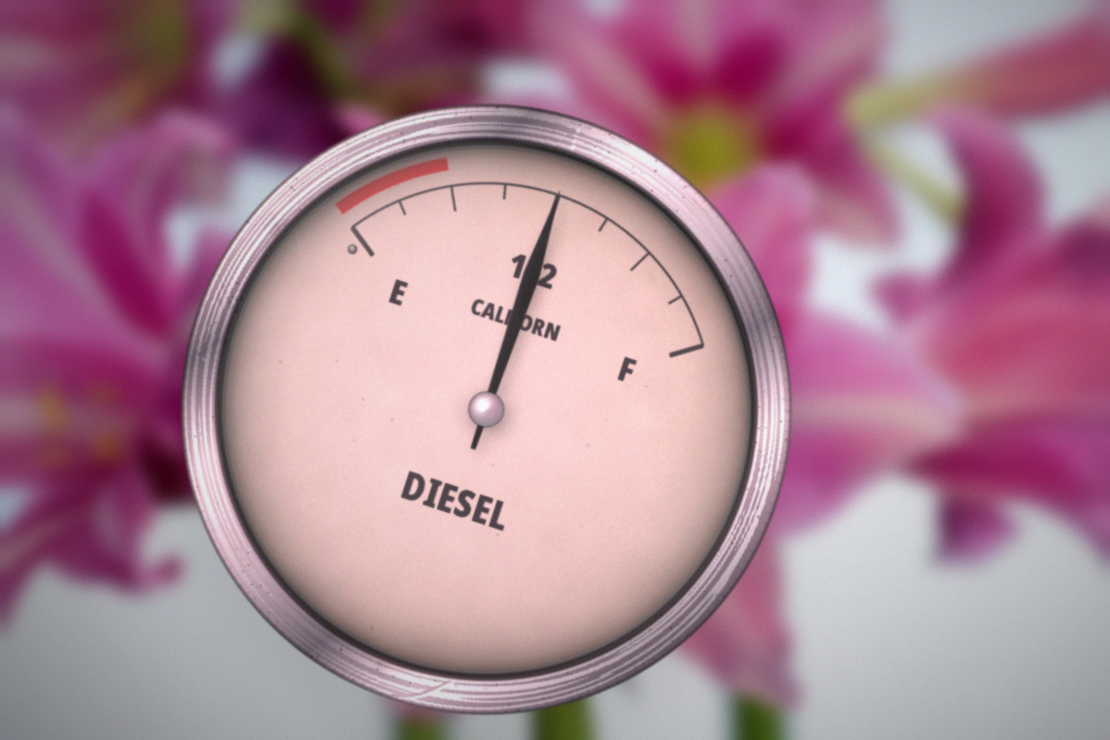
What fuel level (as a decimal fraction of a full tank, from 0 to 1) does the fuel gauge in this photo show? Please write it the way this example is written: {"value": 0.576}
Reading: {"value": 0.5}
